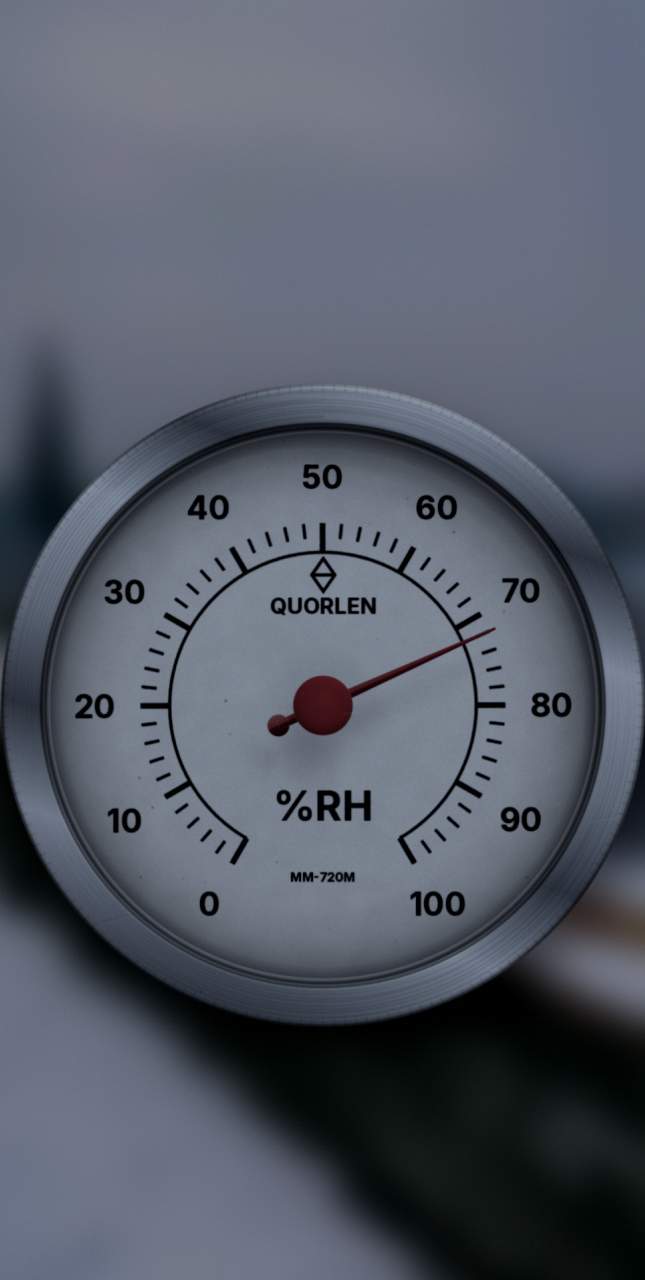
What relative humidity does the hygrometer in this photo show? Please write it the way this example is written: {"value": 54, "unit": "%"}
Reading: {"value": 72, "unit": "%"}
